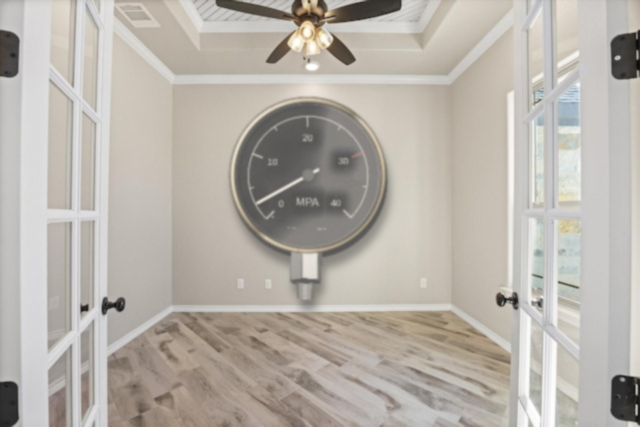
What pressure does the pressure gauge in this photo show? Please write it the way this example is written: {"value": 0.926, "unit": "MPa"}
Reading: {"value": 2.5, "unit": "MPa"}
